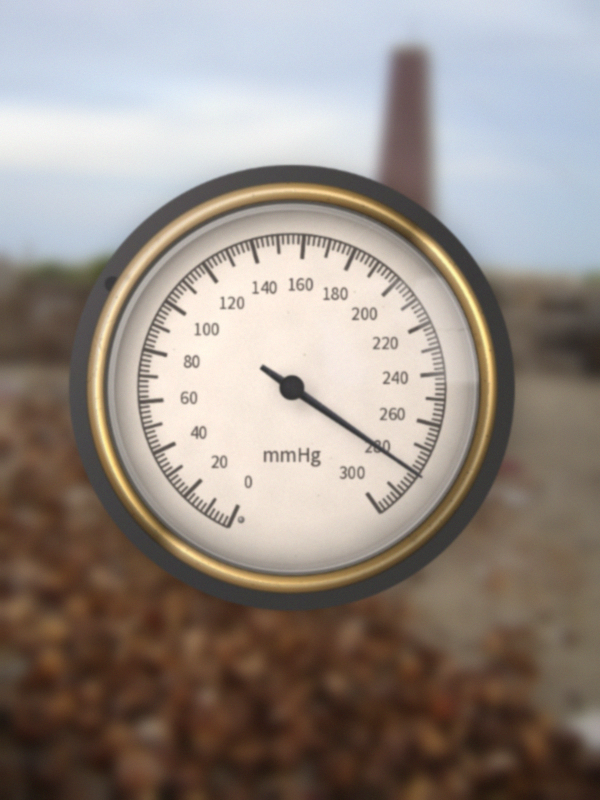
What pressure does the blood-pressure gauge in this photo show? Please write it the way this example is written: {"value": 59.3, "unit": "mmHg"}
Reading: {"value": 280, "unit": "mmHg"}
